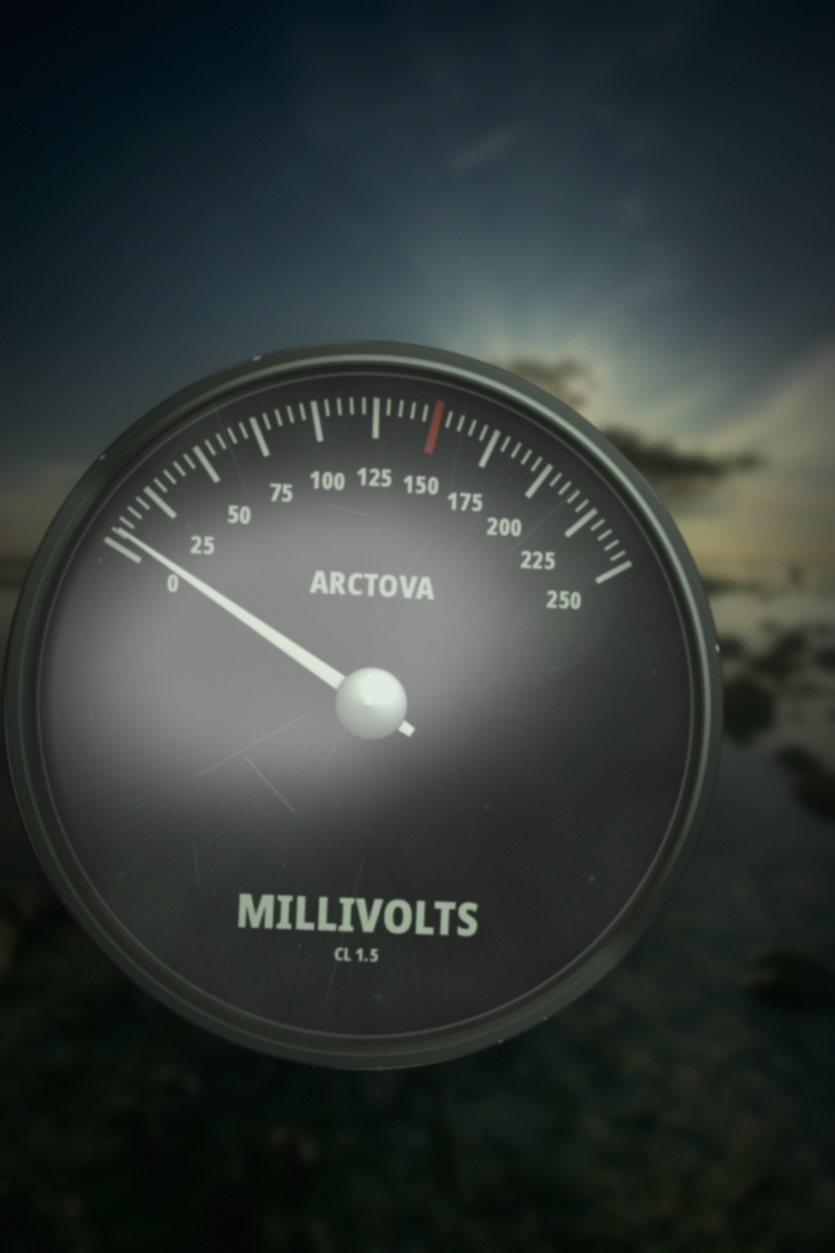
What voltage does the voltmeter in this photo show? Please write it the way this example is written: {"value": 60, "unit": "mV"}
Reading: {"value": 5, "unit": "mV"}
